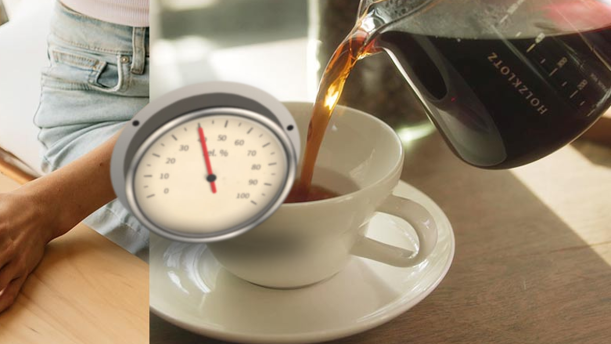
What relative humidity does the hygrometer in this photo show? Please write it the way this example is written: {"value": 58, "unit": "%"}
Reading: {"value": 40, "unit": "%"}
